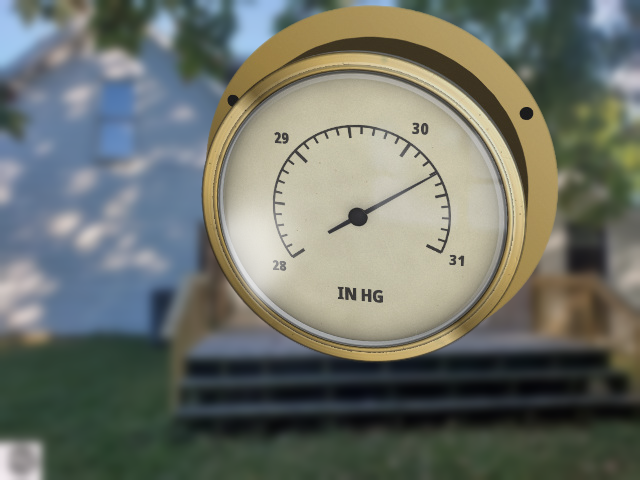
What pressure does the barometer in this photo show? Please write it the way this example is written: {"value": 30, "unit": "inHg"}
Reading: {"value": 30.3, "unit": "inHg"}
